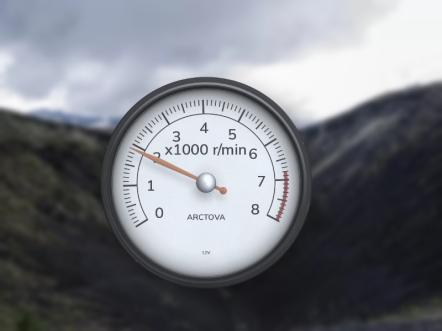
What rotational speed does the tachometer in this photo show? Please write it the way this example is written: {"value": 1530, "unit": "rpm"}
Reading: {"value": 1900, "unit": "rpm"}
